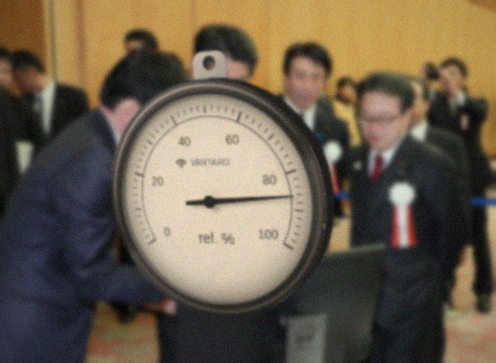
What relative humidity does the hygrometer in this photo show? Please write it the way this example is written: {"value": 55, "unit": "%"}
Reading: {"value": 86, "unit": "%"}
